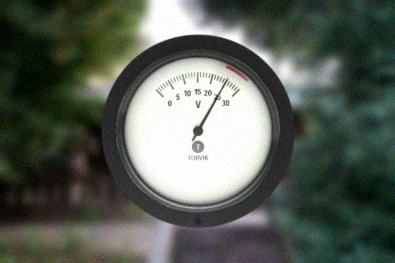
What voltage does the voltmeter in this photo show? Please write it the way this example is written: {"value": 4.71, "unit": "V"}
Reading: {"value": 25, "unit": "V"}
